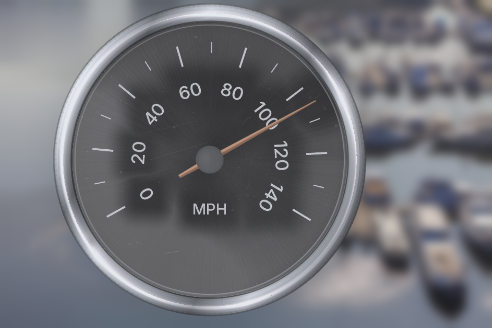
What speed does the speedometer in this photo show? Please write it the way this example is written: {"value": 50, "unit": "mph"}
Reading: {"value": 105, "unit": "mph"}
